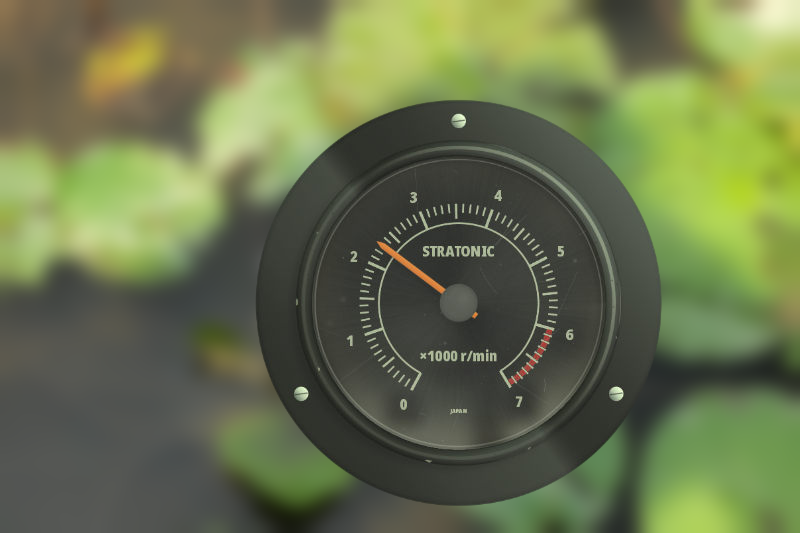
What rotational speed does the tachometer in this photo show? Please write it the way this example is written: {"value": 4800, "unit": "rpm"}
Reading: {"value": 2300, "unit": "rpm"}
